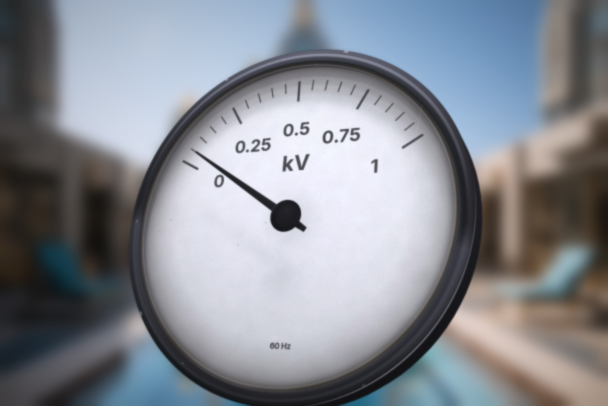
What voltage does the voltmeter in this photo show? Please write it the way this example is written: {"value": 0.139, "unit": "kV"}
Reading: {"value": 0.05, "unit": "kV"}
